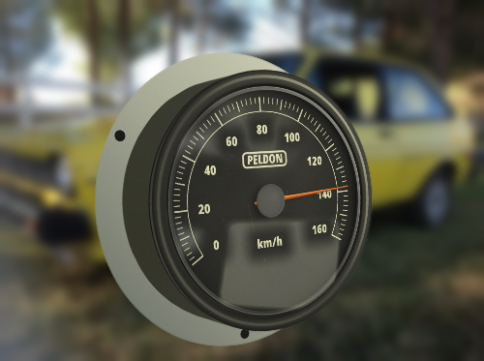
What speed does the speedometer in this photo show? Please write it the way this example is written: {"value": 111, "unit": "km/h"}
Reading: {"value": 138, "unit": "km/h"}
